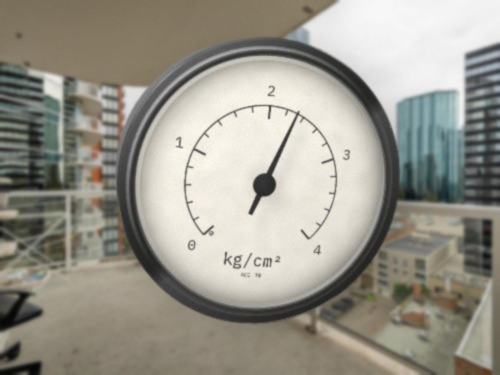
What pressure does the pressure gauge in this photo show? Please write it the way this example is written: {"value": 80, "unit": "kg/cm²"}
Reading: {"value": 2.3, "unit": "kg/cm²"}
